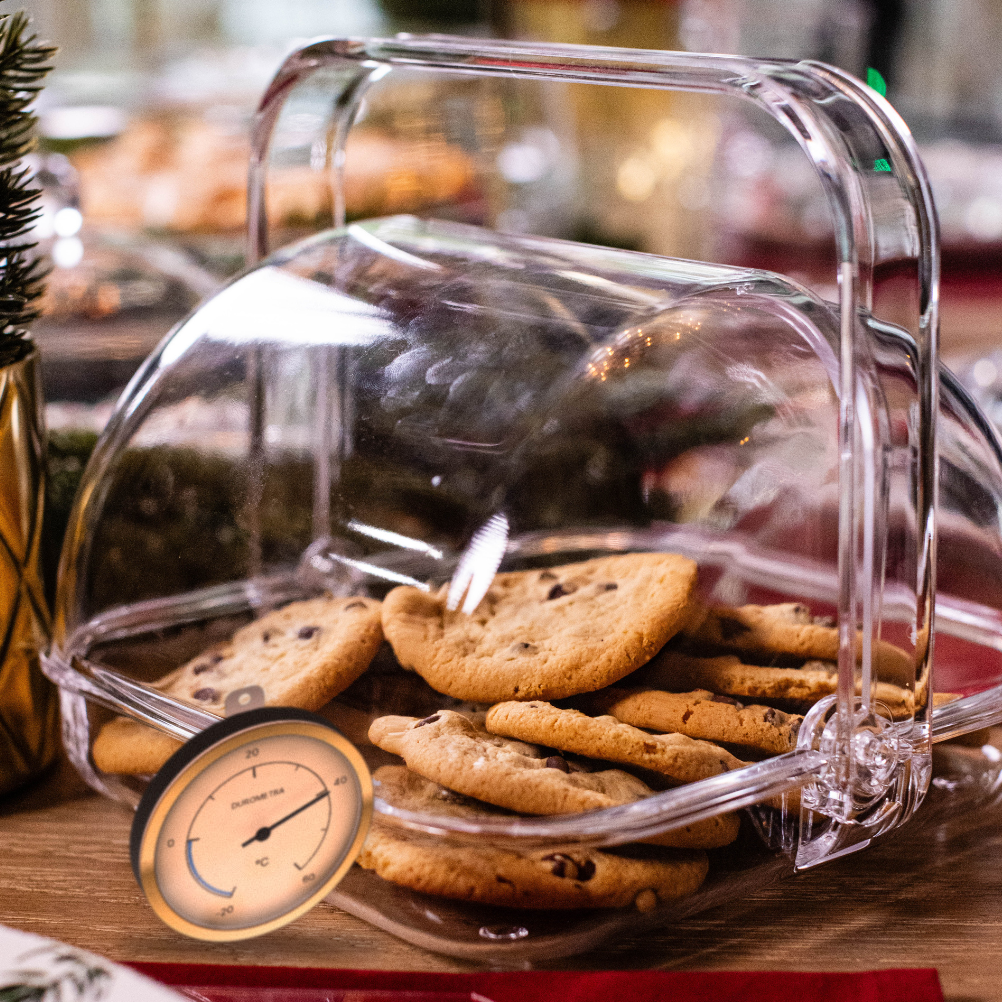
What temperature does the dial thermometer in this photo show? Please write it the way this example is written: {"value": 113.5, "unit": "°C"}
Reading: {"value": 40, "unit": "°C"}
